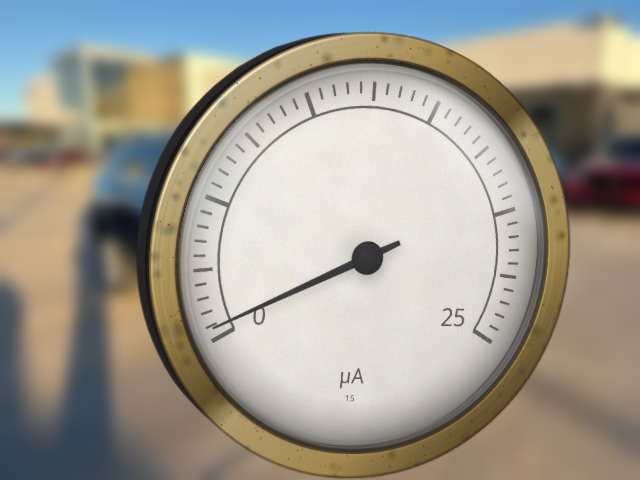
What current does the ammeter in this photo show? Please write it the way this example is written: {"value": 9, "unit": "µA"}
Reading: {"value": 0.5, "unit": "µA"}
